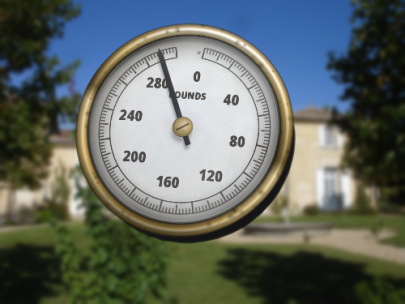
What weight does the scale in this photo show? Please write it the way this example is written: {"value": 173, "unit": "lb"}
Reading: {"value": 290, "unit": "lb"}
